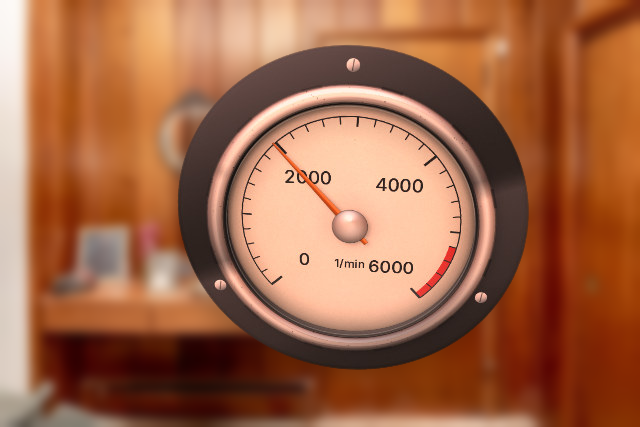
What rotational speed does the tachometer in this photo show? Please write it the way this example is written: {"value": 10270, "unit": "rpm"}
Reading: {"value": 2000, "unit": "rpm"}
